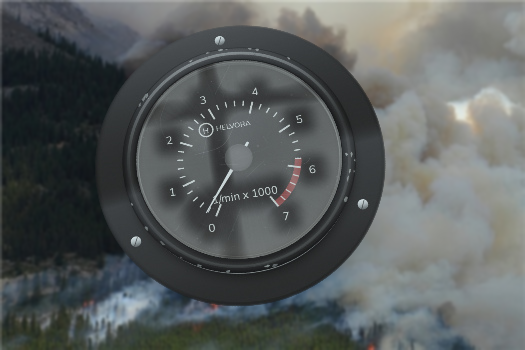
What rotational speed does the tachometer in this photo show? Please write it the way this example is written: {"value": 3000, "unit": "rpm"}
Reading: {"value": 200, "unit": "rpm"}
